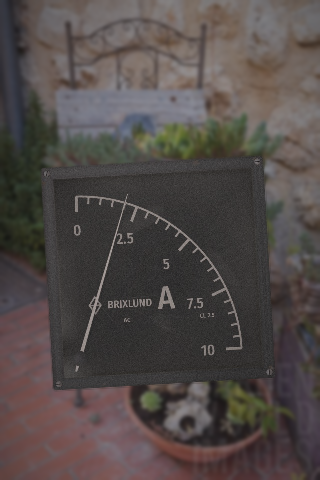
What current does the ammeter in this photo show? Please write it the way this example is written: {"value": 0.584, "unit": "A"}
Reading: {"value": 2, "unit": "A"}
